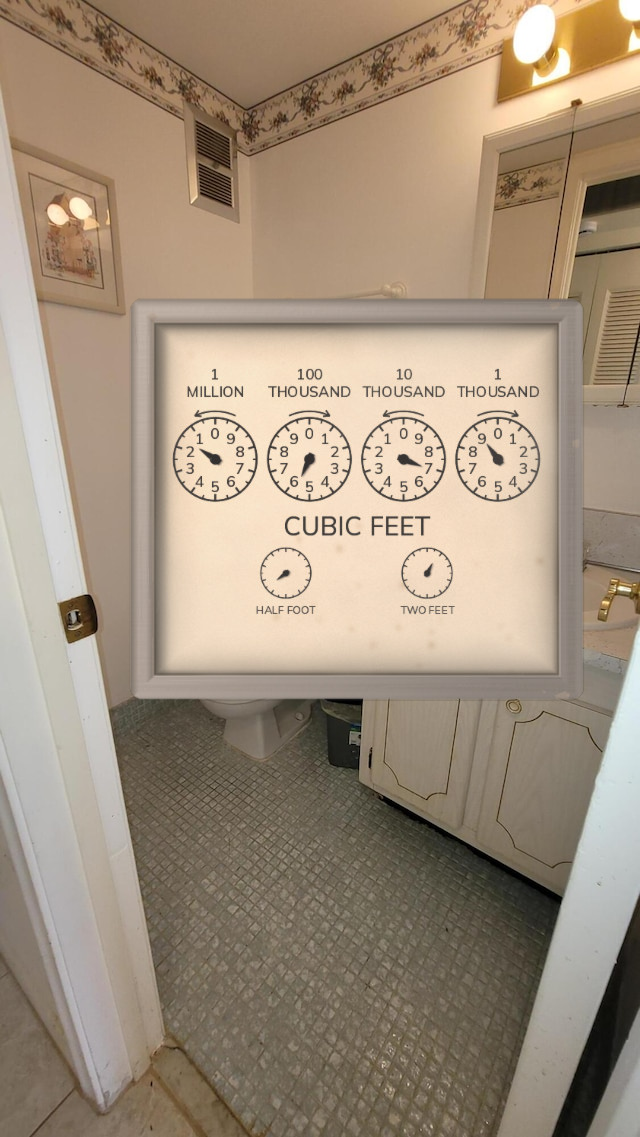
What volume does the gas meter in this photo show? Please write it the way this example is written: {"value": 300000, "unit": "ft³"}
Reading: {"value": 156900, "unit": "ft³"}
